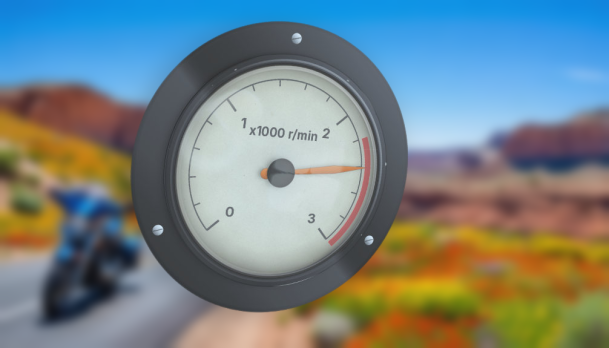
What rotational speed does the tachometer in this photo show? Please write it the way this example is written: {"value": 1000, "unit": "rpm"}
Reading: {"value": 2400, "unit": "rpm"}
